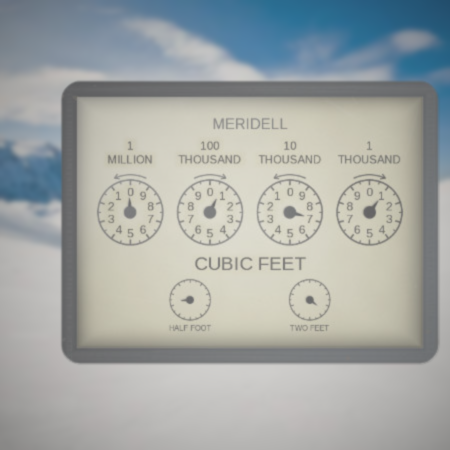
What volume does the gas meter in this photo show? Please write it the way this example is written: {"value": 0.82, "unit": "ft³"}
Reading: {"value": 7100, "unit": "ft³"}
